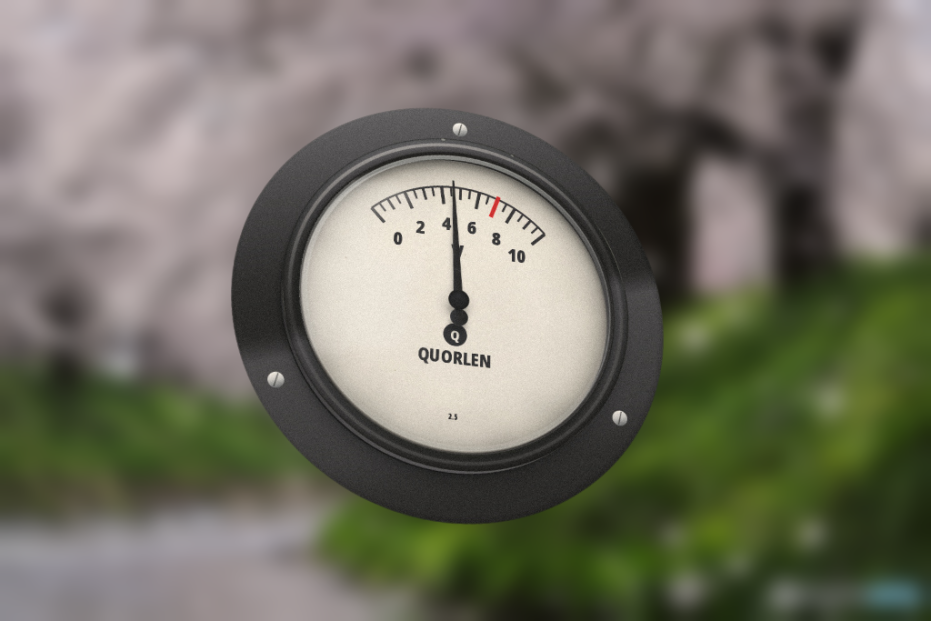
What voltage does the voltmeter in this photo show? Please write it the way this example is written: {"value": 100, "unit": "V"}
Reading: {"value": 4.5, "unit": "V"}
